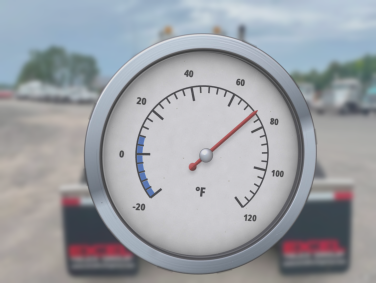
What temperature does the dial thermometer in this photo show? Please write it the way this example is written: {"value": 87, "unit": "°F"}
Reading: {"value": 72, "unit": "°F"}
